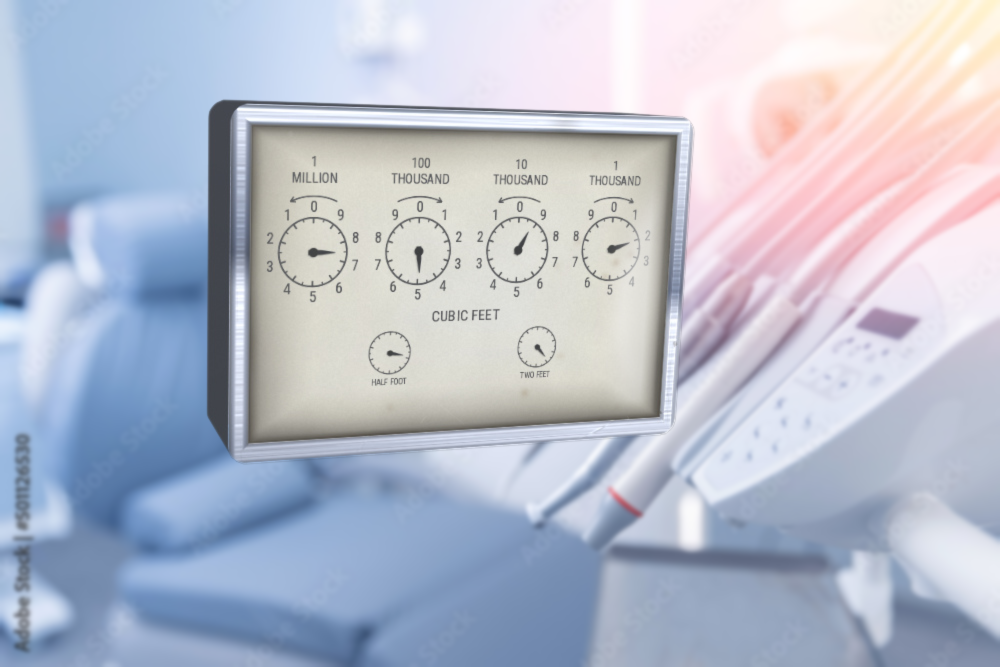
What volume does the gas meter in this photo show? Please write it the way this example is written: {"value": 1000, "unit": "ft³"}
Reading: {"value": 749200, "unit": "ft³"}
